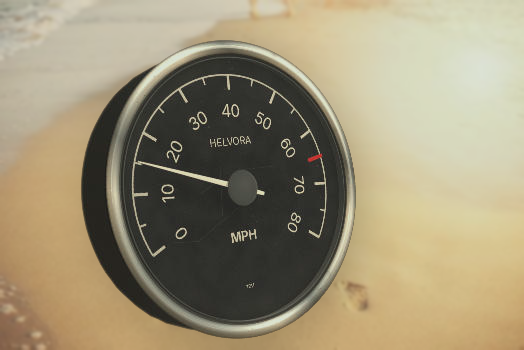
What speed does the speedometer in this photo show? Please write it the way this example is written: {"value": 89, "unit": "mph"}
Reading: {"value": 15, "unit": "mph"}
